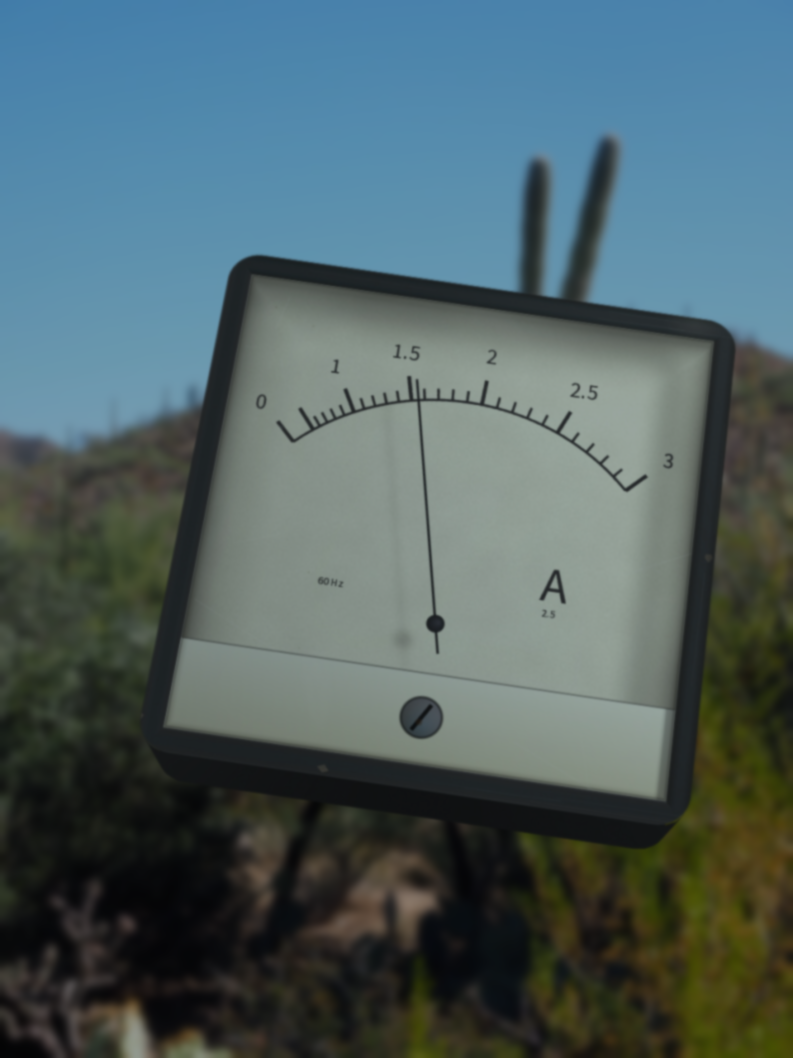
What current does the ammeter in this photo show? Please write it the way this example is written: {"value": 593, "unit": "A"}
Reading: {"value": 1.55, "unit": "A"}
